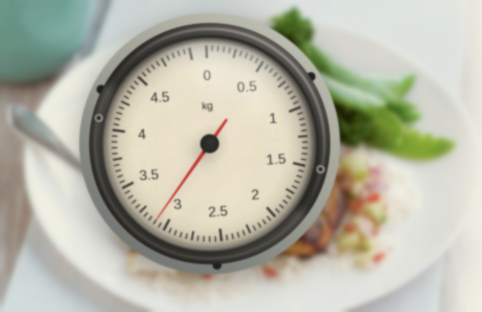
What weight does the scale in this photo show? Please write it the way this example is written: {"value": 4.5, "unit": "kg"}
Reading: {"value": 3.1, "unit": "kg"}
